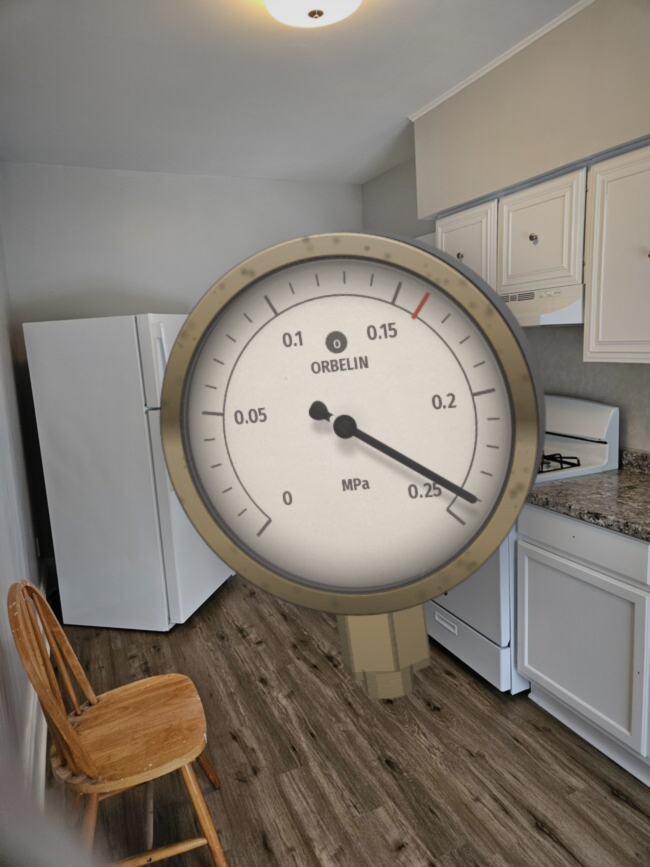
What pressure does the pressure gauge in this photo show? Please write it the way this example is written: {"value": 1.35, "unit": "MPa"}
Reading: {"value": 0.24, "unit": "MPa"}
